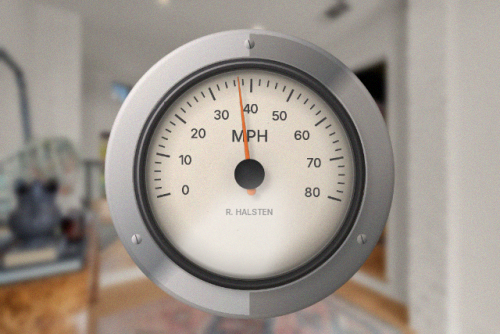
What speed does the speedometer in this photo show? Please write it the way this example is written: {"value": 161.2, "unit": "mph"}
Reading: {"value": 37, "unit": "mph"}
